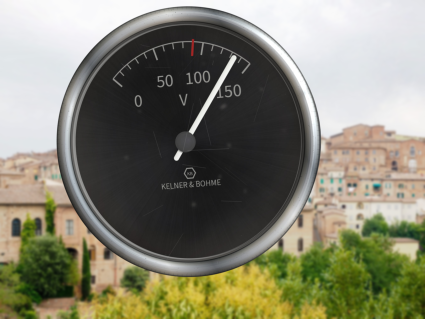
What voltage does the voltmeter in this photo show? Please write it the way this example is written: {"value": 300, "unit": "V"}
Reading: {"value": 135, "unit": "V"}
